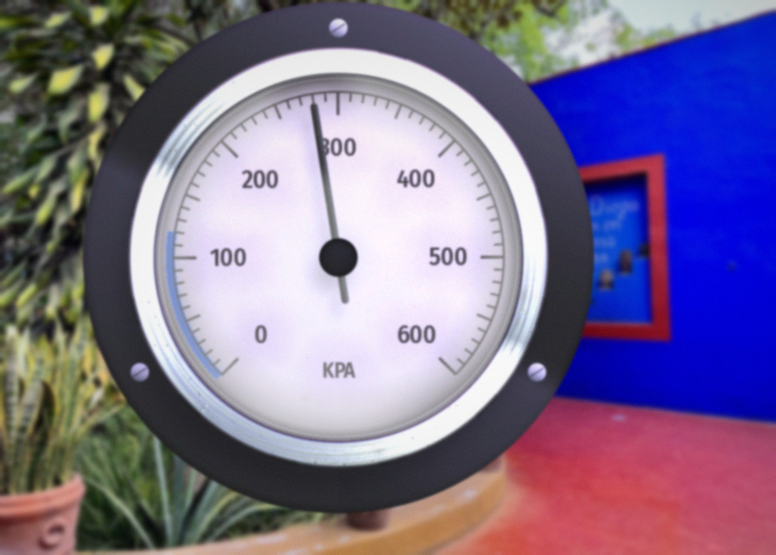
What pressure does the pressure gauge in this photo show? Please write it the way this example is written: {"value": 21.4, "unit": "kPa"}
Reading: {"value": 280, "unit": "kPa"}
